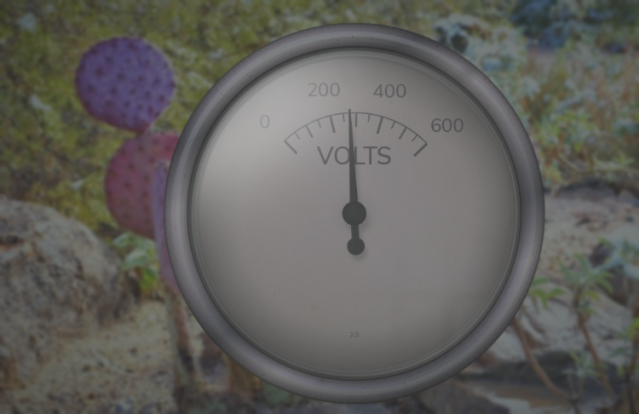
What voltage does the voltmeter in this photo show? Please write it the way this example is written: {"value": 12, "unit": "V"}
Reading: {"value": 275, "unit": "V"}
